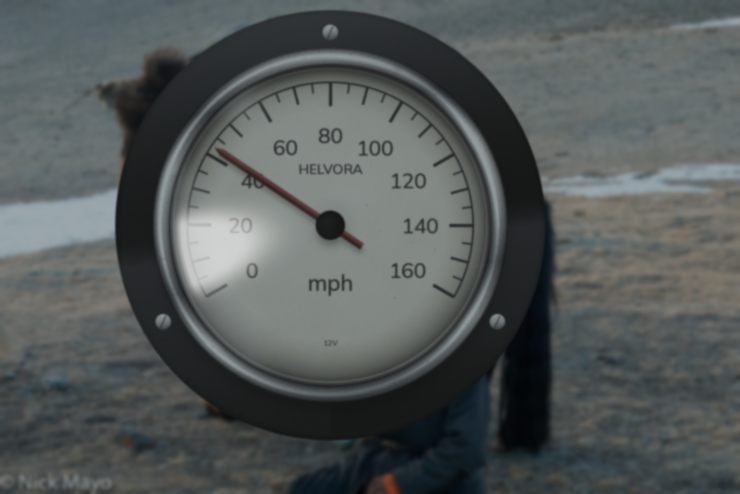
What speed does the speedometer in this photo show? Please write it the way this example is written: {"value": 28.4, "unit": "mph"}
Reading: {"value": 42.5, "unit": "mph"}
